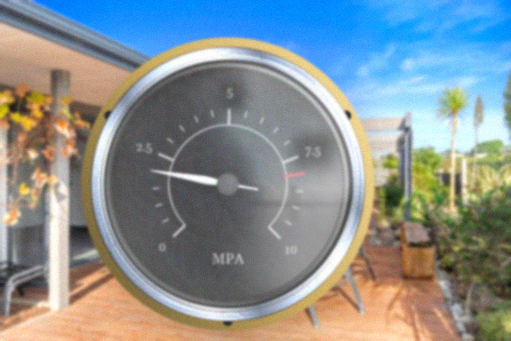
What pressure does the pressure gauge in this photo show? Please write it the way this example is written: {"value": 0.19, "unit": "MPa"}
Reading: {"value": 2, "unit": "MPa"}
